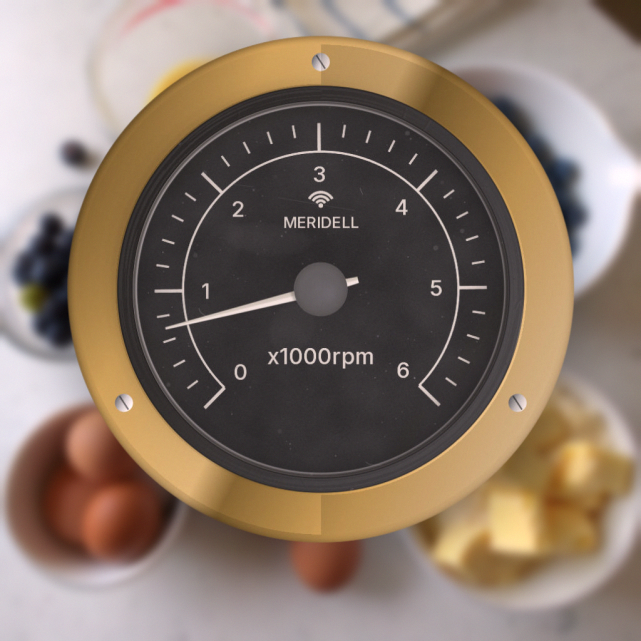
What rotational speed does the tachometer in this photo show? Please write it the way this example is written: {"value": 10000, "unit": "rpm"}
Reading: {"value": 700, "unit": "rpm"}
